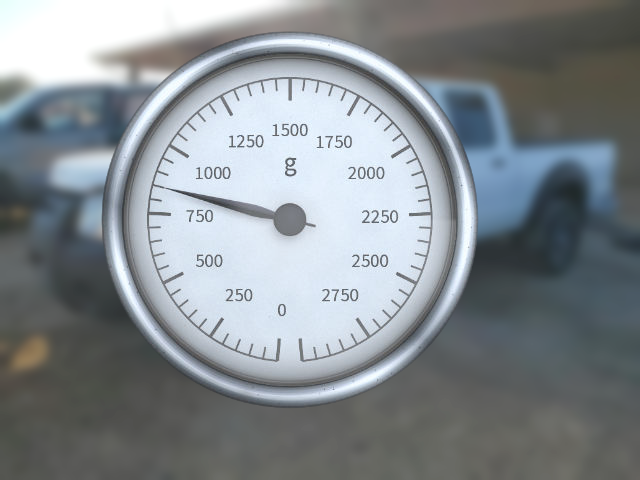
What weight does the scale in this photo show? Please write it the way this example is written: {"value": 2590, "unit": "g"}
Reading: {"value": 850, "unit": "g"}
